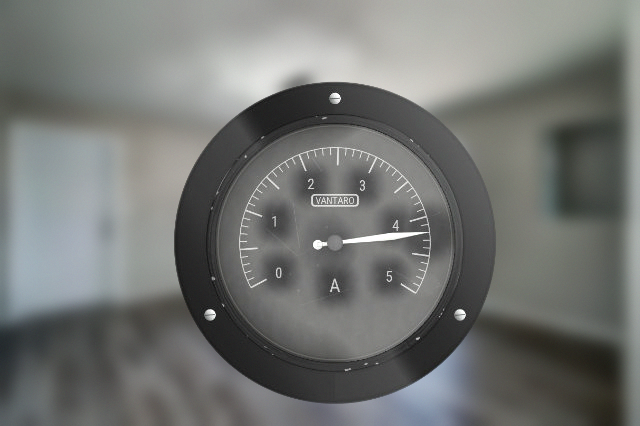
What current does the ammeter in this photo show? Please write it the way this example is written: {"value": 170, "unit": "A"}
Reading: {"value": 4.2, "unit": "A"}
